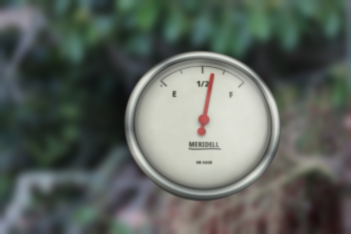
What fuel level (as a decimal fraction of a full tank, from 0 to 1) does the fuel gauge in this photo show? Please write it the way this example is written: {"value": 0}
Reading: {"value": 0.625}
